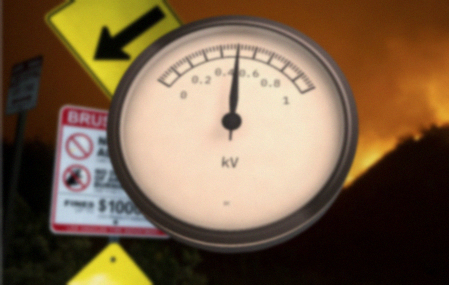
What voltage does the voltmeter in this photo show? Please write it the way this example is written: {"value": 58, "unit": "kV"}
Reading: {"value": 0.5, "unit": "kV"}
